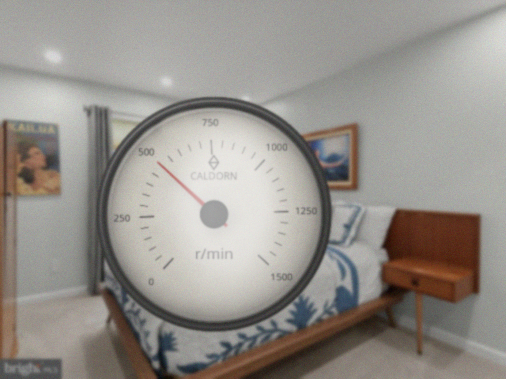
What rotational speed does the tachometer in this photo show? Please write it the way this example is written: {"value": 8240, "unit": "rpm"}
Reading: {"value": 500, "unit": "rpm"}
